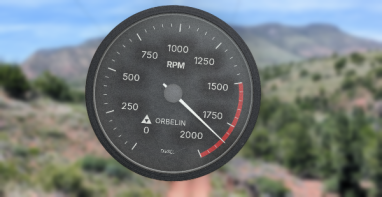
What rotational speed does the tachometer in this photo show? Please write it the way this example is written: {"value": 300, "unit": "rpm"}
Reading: {"value": 1850, "unit": "rpm"}
